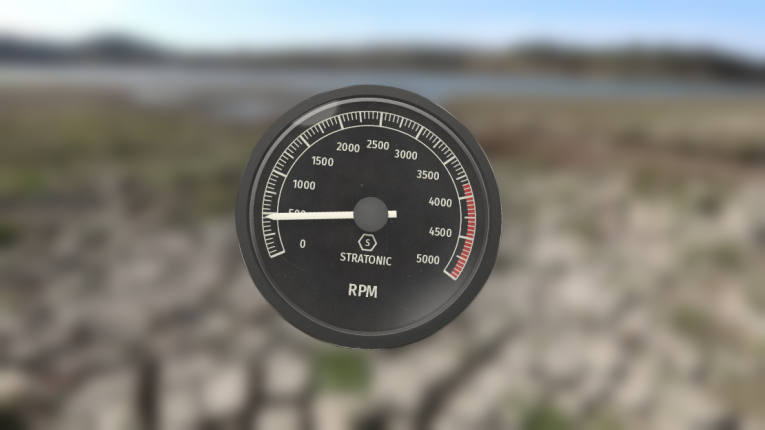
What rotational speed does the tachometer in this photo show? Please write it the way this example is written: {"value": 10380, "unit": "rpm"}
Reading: {"value": 450, "unit": "rpm"}
